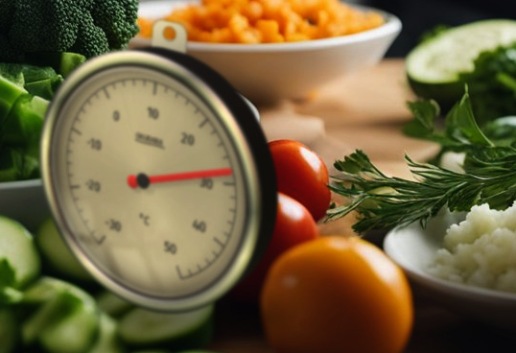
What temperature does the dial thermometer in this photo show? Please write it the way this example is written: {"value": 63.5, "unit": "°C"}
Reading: {"value": 28, "unit": "°C"}
